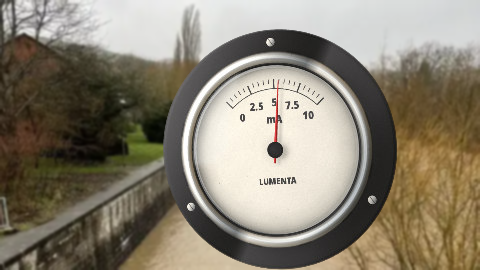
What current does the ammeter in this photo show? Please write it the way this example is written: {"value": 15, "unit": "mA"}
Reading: {"value": 5.5, "unit": "mA"}
